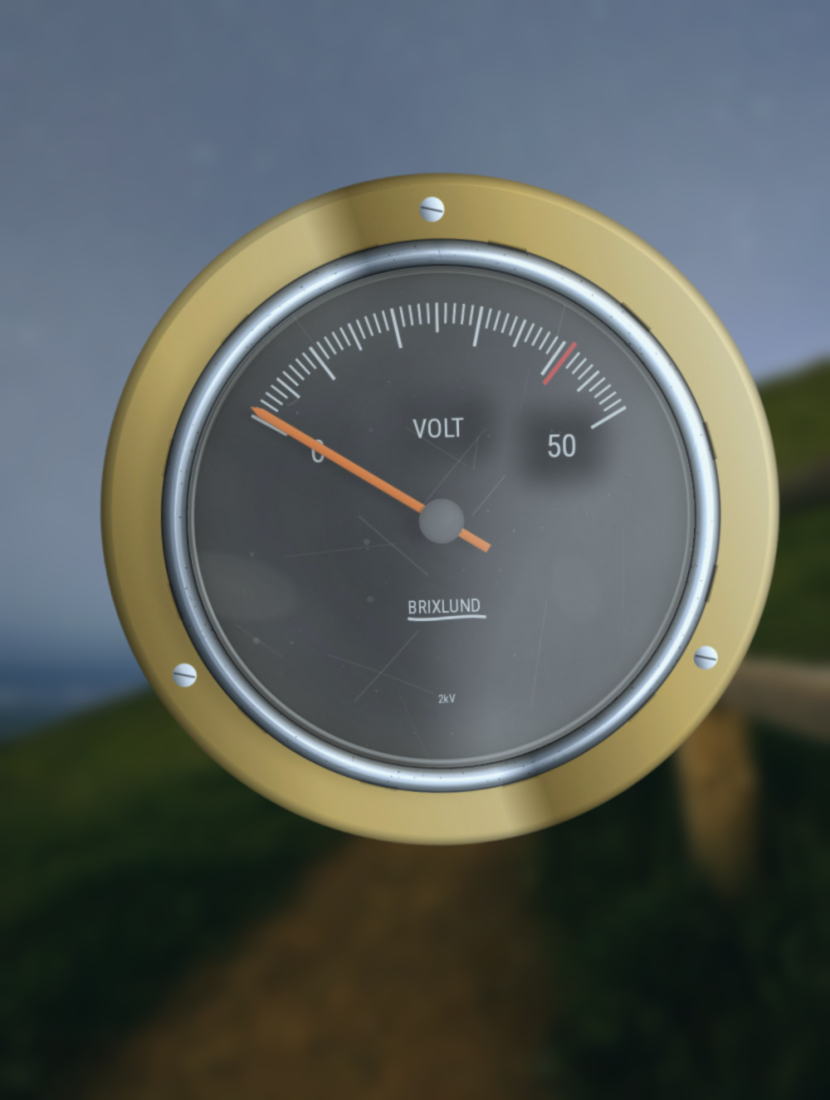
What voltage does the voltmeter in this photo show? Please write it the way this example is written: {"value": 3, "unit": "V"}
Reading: {"value": 1, "unit": "V"}
